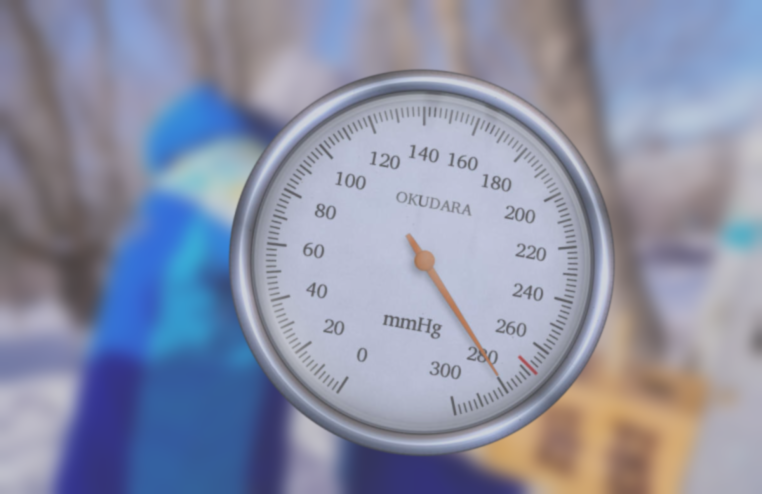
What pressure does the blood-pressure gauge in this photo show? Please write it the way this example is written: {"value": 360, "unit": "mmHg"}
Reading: {"value": 280, "unit": "mmHg"}
